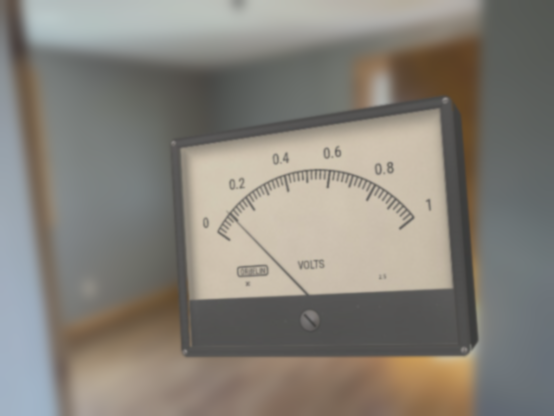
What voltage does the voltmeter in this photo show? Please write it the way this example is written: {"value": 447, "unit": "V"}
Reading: {"value": 0.1, "unit": "V"}
